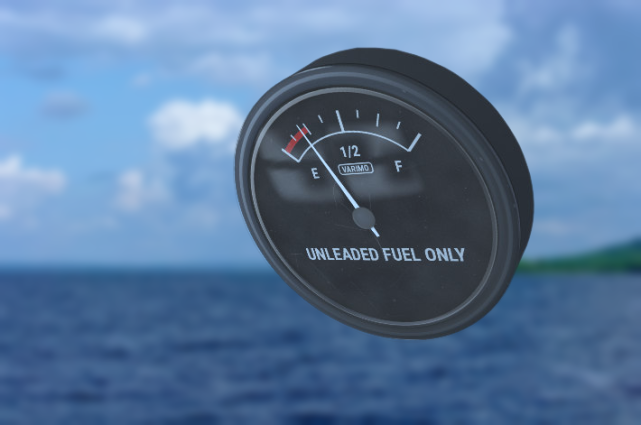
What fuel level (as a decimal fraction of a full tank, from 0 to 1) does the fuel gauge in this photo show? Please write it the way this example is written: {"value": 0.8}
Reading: {"value": 0.25}
